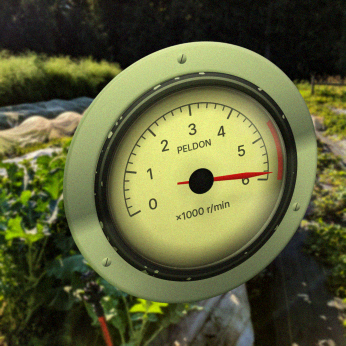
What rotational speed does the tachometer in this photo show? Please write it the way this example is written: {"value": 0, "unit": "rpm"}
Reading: {"value": 5800, "unit": "rpm"}
